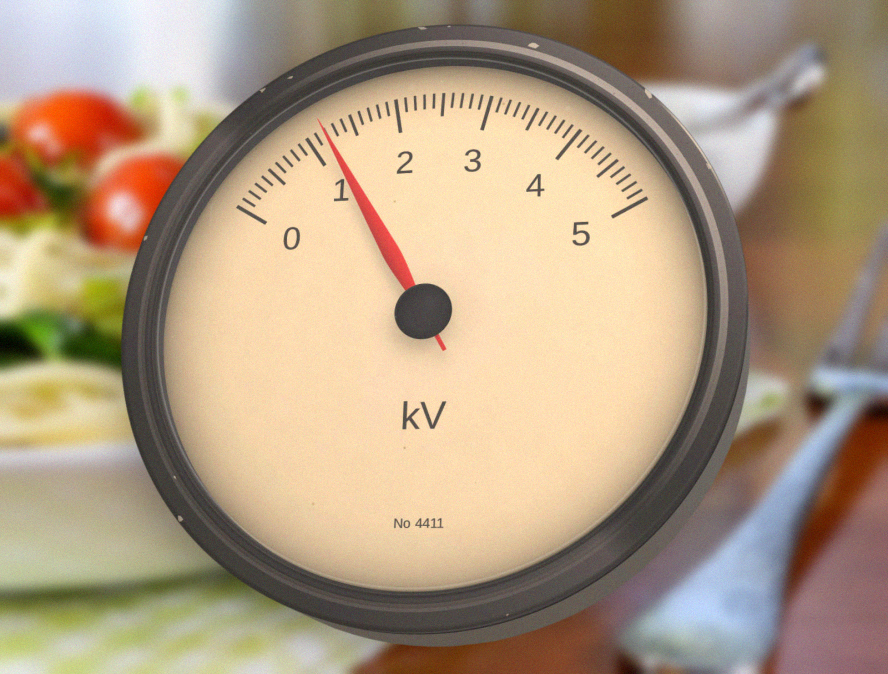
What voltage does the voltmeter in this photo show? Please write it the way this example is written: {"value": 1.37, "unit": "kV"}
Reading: {"value": 1.2, "unit": "kV"}
